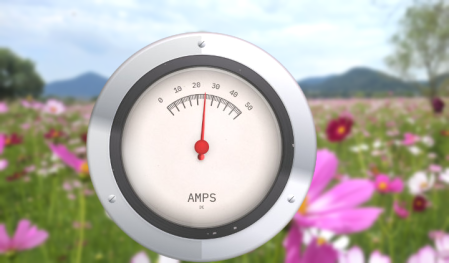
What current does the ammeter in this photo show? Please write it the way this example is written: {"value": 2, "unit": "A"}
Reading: {"value": 25, "unit": "A"}
